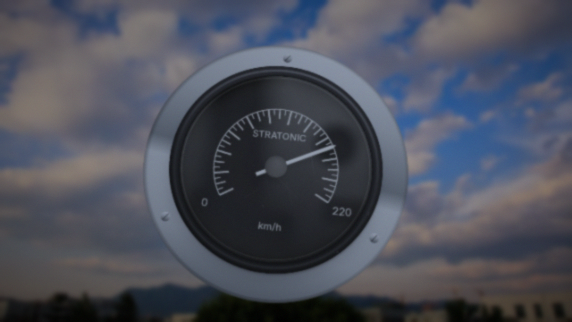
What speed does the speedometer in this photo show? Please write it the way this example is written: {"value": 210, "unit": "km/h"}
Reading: {"value": 170, "unit": "km/h"}
